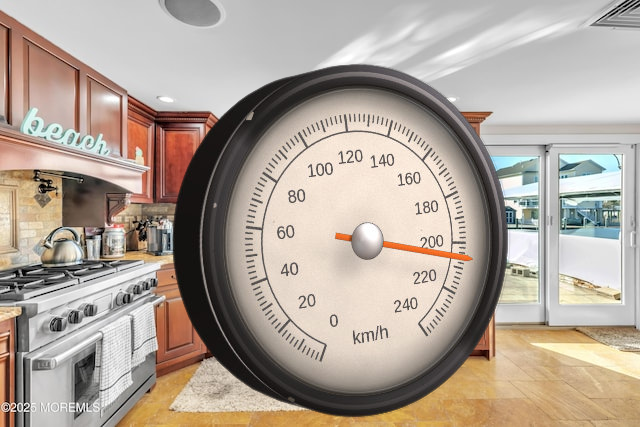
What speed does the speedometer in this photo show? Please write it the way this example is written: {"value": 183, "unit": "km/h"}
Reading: {"value": 206, "unit": "km/h"}
